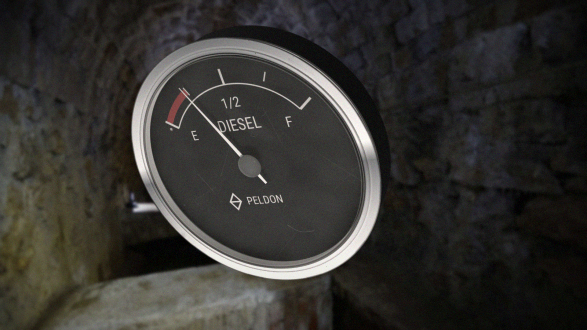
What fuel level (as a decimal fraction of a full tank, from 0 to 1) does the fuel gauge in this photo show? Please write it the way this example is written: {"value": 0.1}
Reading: {"value": 0.25}
